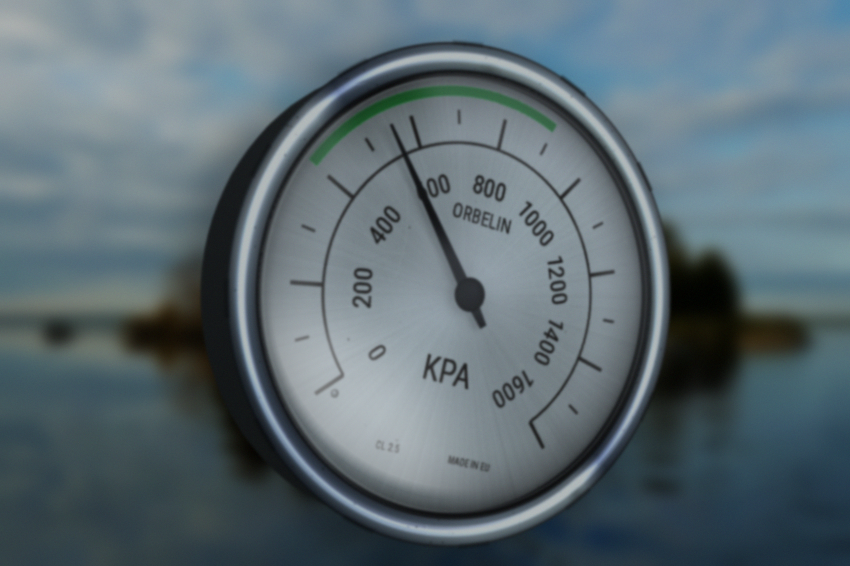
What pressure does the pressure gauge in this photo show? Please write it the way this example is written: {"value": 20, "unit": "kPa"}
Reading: {"value": 550, "unit": "kPa"}
